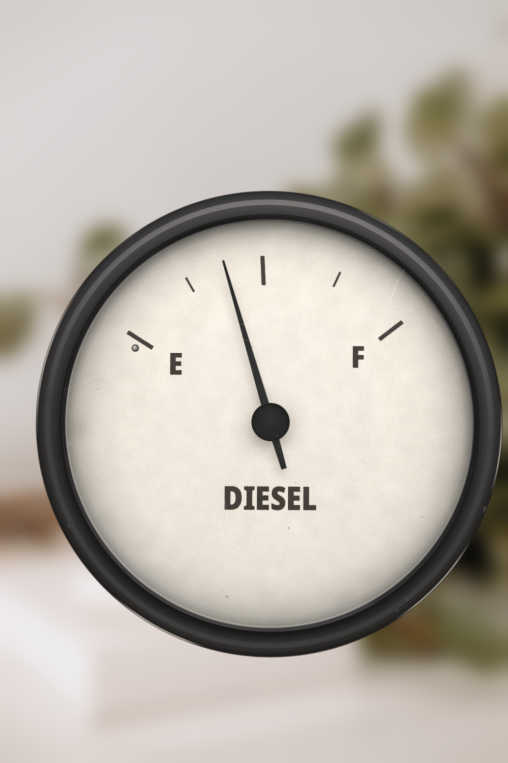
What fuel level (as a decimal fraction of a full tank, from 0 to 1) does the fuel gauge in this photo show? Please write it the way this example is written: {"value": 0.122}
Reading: {"value": 0.375}
